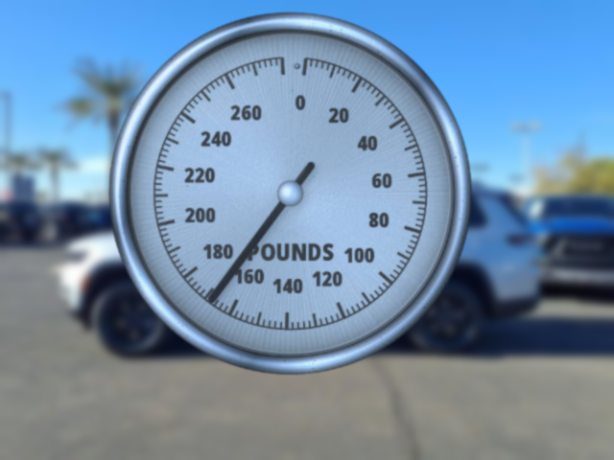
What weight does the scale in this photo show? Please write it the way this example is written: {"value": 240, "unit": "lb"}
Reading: {"value": 168, "unit": "lb"}
